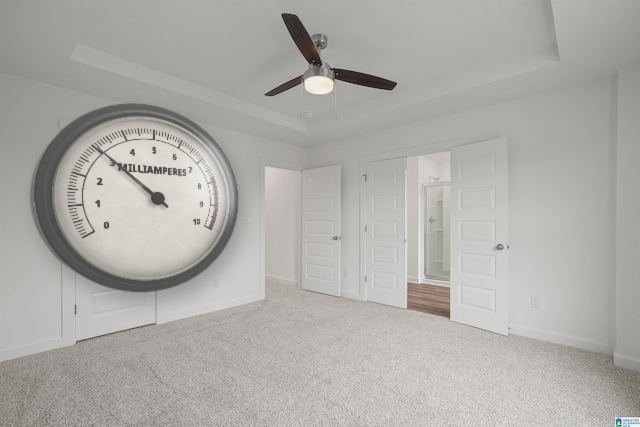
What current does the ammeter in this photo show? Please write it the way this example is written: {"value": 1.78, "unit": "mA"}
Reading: {"value": 3, "unit": "mA"}
